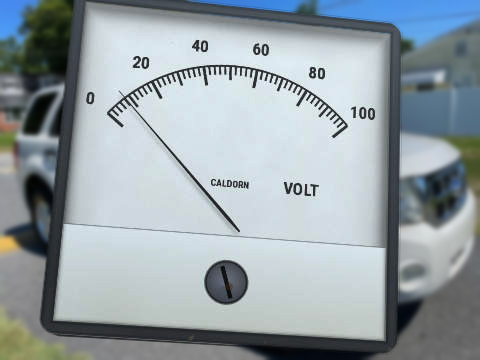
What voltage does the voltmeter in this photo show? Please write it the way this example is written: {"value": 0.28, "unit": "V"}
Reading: {"value": 8, "unit": "V"}
